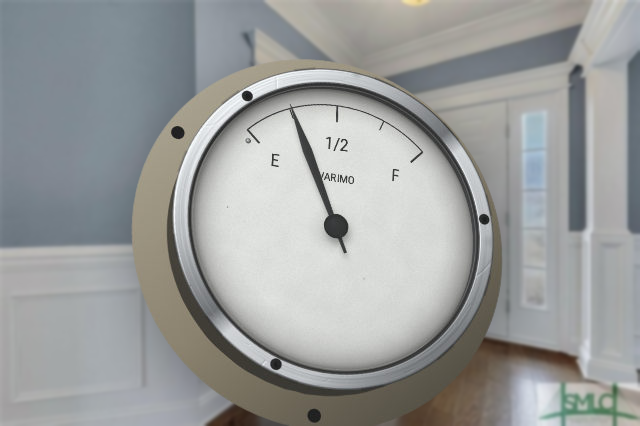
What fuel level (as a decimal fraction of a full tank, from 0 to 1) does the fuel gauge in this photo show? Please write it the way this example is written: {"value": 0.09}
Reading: {"value": 0.25}
